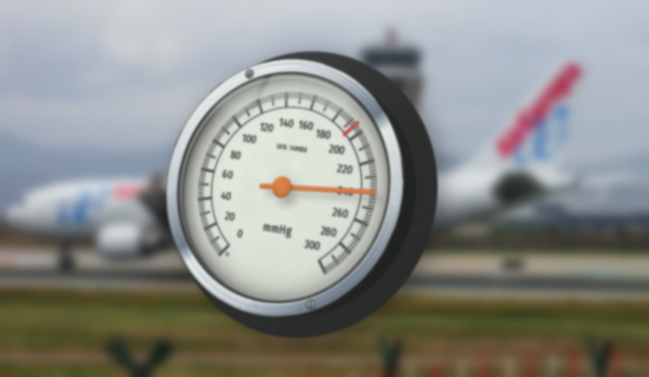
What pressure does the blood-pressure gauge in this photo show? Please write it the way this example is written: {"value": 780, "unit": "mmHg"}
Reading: {"value": 240, "unit": "mmHg"}
